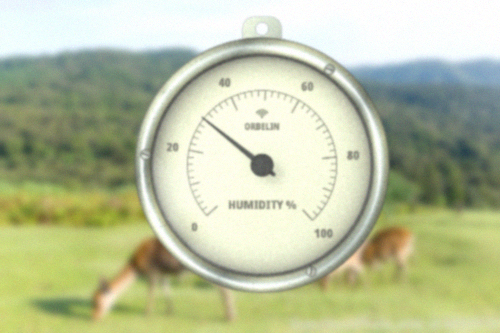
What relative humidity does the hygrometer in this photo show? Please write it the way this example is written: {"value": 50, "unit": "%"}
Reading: {"value": 30, "unit": "%"}
